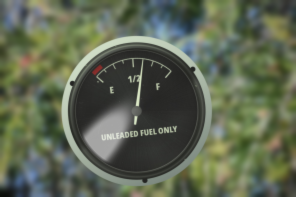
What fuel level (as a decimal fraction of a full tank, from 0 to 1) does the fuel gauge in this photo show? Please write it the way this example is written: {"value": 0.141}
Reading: {"value": 0.625}
